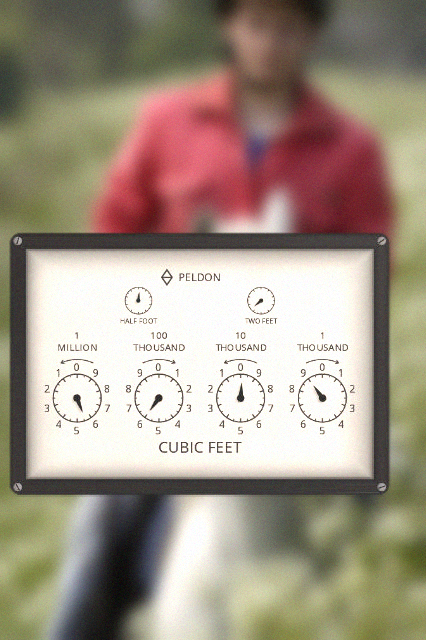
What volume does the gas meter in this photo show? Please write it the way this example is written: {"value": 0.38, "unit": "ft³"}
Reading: {"value": 559900, "unit": "ft³"}
